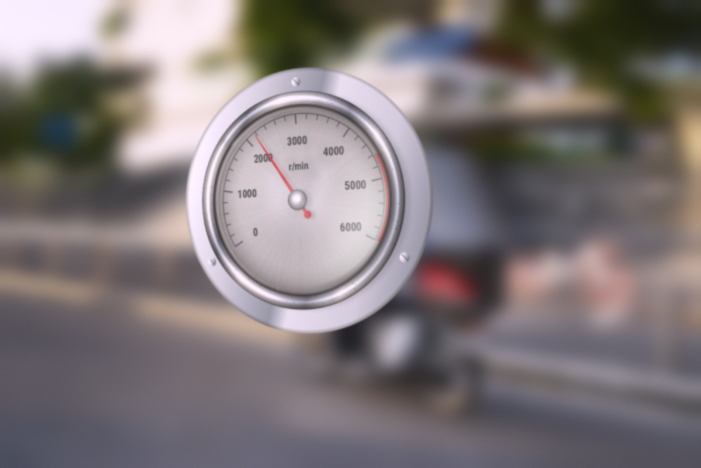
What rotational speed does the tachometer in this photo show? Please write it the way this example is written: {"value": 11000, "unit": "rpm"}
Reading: {"value": 2200, "unit": "rpm"}
